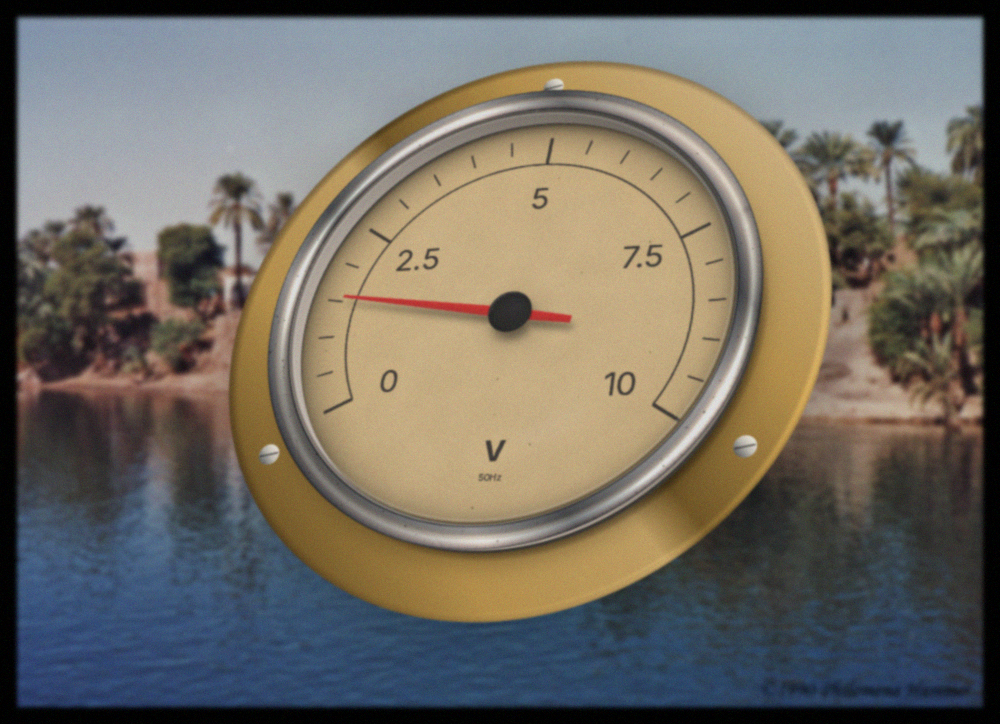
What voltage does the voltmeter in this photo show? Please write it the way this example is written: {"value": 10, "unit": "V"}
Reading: {"value": 1.5, "unit": "V"}
